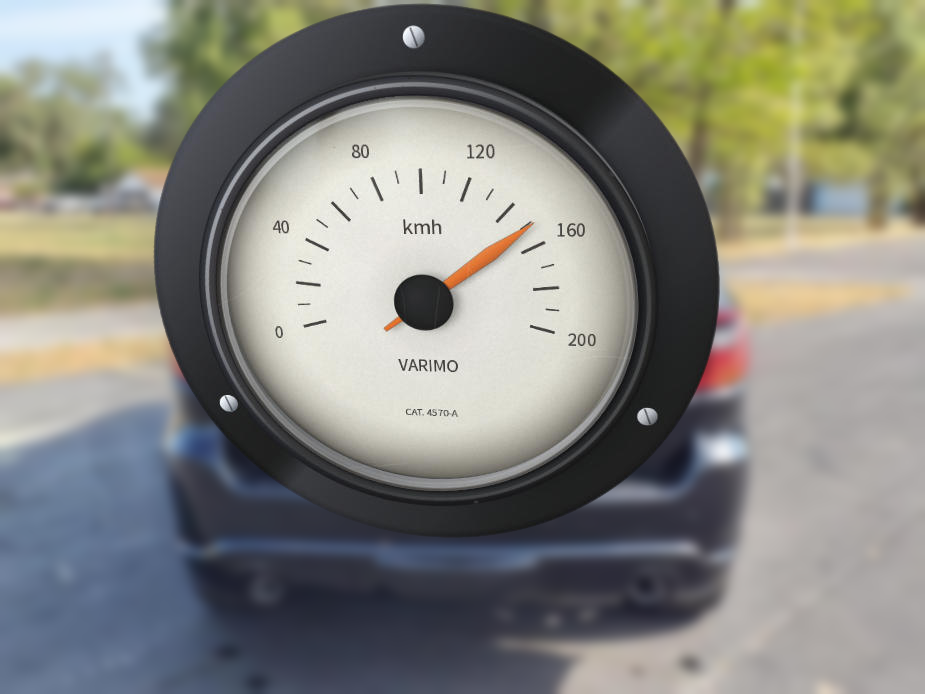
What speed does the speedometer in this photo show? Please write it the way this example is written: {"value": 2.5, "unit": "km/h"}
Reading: {"value": 150, "unit": "km/h"}
